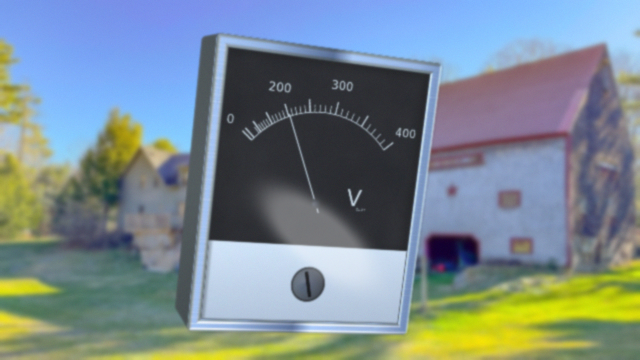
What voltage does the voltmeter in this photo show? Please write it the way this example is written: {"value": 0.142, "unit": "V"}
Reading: {"value": 200, "unit": "V"}
